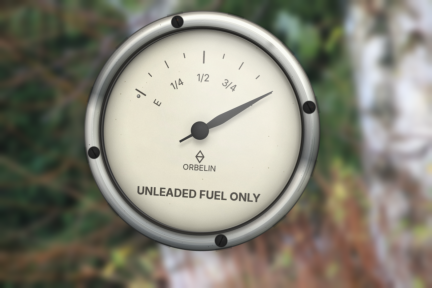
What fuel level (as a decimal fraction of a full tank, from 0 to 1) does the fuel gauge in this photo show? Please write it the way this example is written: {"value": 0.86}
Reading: {"value": 1}
